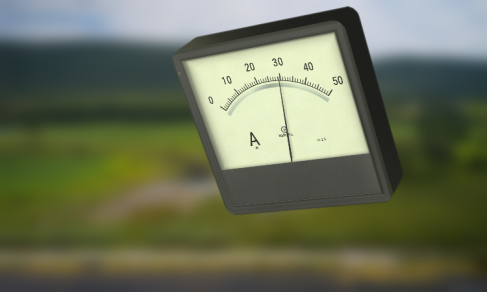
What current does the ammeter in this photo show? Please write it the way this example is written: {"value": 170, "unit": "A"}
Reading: {"value": 30, "unit": "A"}
